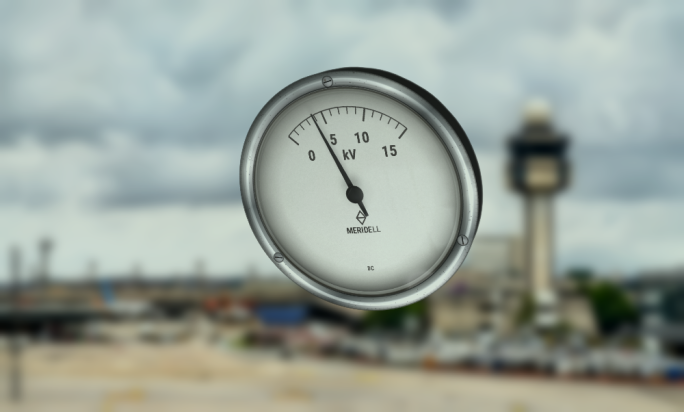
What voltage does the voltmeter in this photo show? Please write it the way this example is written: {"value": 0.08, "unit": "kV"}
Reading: {"value": 4, "unit": "kV"}
